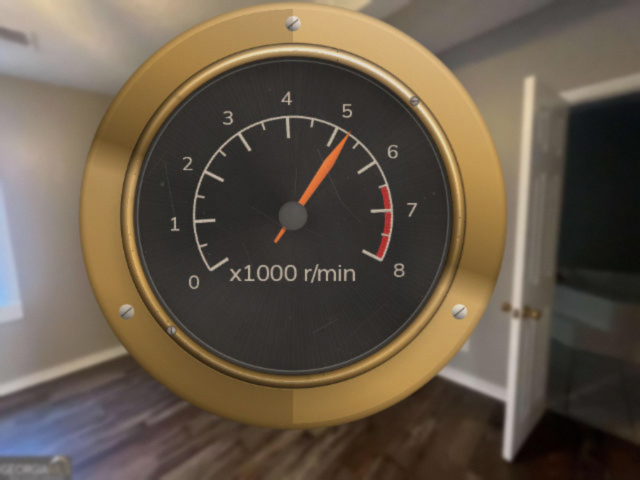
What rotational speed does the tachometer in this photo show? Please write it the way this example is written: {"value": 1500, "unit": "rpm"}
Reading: {"value": 5250, "unit": "rpm"}
